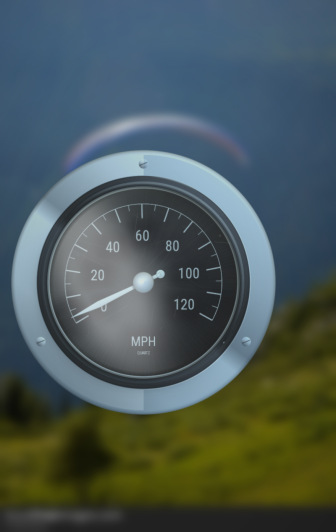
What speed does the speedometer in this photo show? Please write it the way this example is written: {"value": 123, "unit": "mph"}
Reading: {"value": 2.5, "unit": "mph"}
